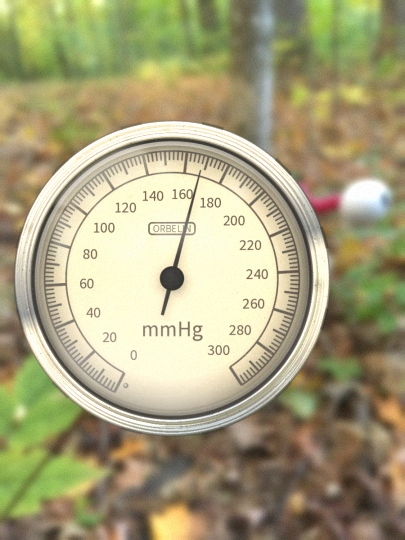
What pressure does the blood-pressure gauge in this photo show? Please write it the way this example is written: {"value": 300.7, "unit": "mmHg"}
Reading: {"value": 168, "unit": "mmHg"}
